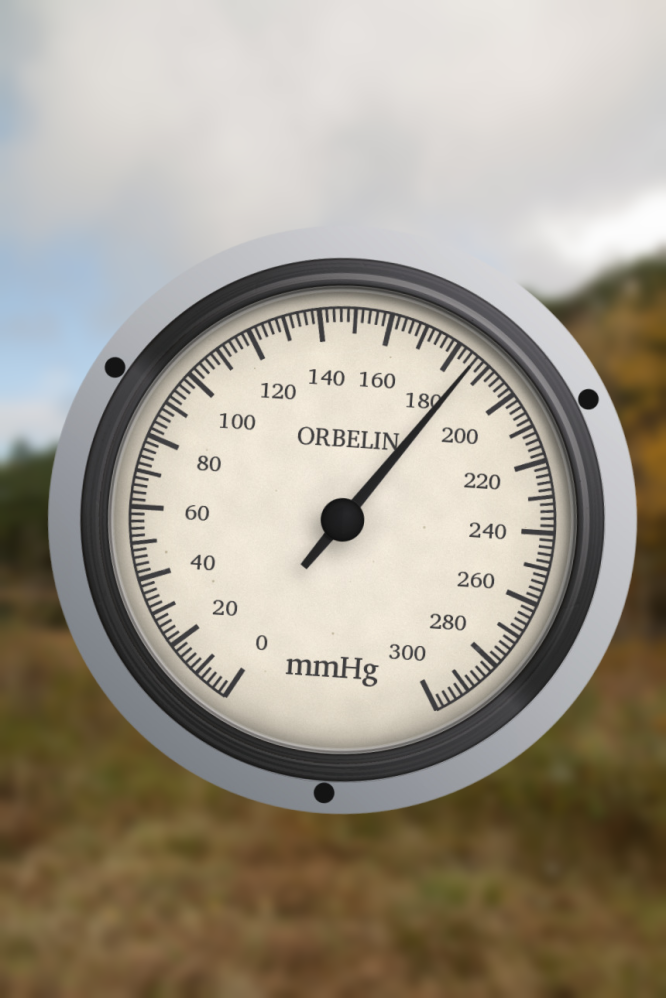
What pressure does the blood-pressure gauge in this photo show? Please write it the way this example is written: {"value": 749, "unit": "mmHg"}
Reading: {"value": 186, "unit": "mmHg"}
